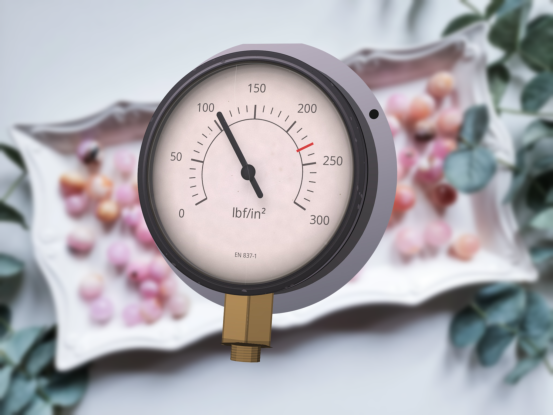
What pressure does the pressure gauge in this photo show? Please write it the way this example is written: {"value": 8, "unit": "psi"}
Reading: {"value": 110, "unit": "psi"}
